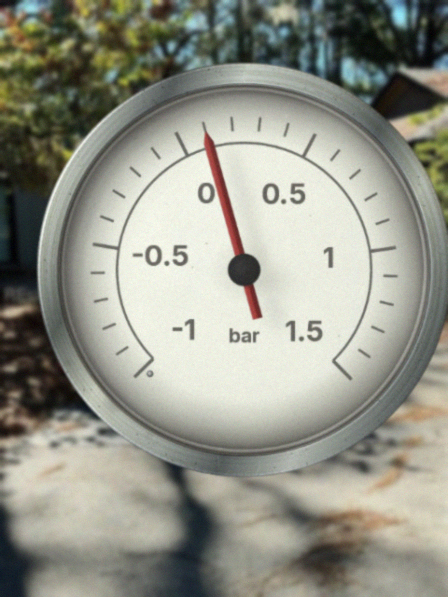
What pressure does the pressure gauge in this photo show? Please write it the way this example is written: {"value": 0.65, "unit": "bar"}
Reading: {"value": 0.1, "unit": "bar"}
